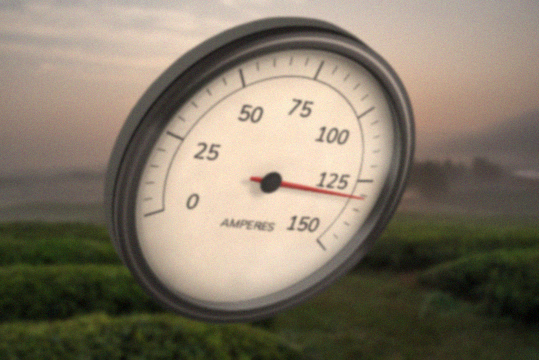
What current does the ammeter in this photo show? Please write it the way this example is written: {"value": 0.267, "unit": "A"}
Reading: {"value": 130, "unit": "A"}
